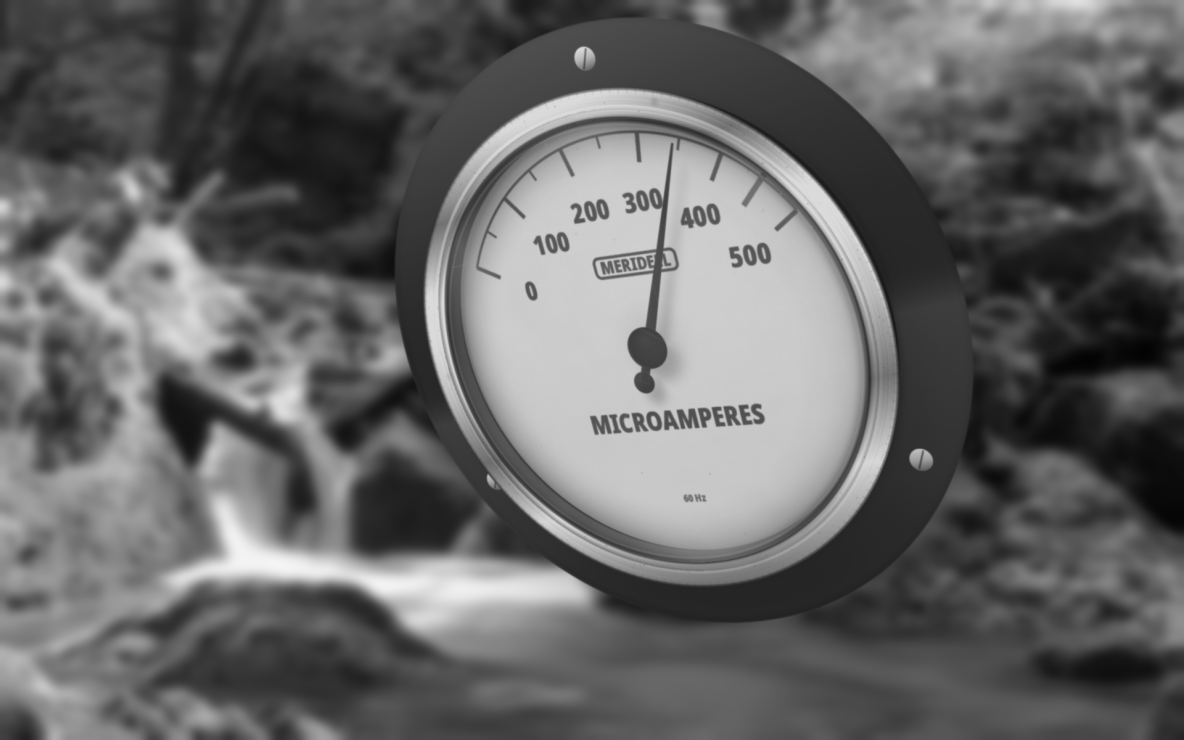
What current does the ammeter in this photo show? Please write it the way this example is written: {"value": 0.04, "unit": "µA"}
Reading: {"value": 350, "unit": "µA"}
